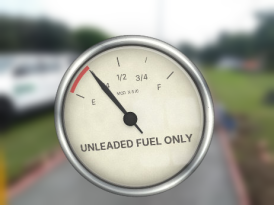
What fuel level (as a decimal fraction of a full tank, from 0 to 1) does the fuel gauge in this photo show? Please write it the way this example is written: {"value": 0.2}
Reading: {"value": 0.25}
